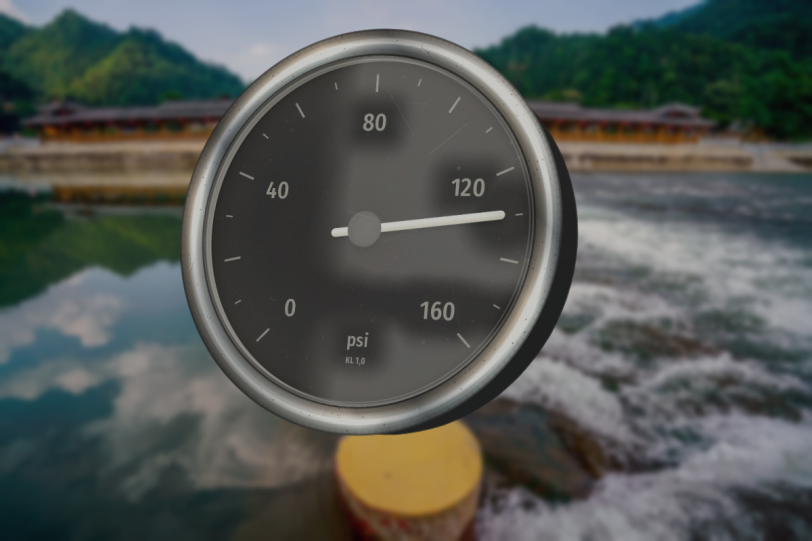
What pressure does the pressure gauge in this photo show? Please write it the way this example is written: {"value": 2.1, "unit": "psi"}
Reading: {"value": 130, "unit": "psi"}
